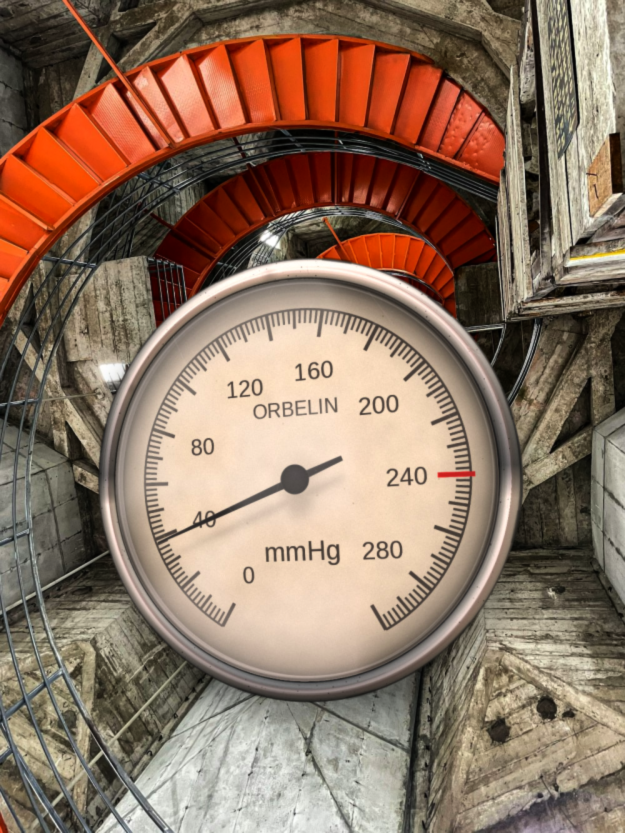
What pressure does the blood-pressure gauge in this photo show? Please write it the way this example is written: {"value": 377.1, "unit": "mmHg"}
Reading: {"value": 38, "unit": "mmHg"}
